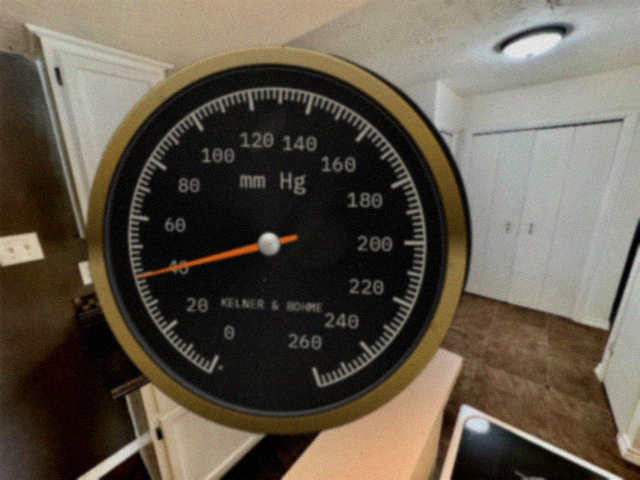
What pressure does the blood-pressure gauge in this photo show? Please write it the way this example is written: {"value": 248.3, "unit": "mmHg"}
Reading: {"value": 40, "unit": "mmHg"}
